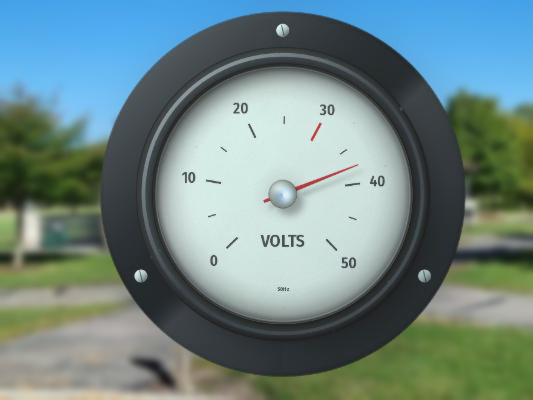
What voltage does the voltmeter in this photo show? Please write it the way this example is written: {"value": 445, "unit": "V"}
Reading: {"value": 37.5, "unit": "V"}
